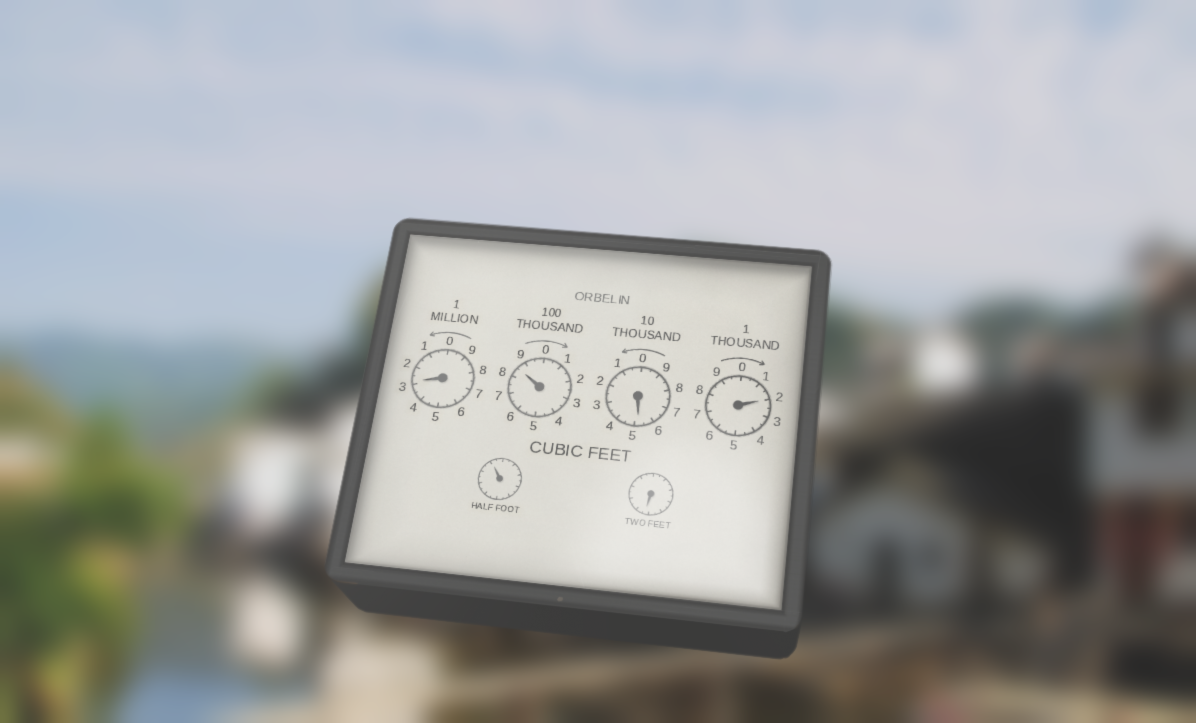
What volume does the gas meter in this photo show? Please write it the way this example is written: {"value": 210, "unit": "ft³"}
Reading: {"value": 285200, "unit": "ft³"}
